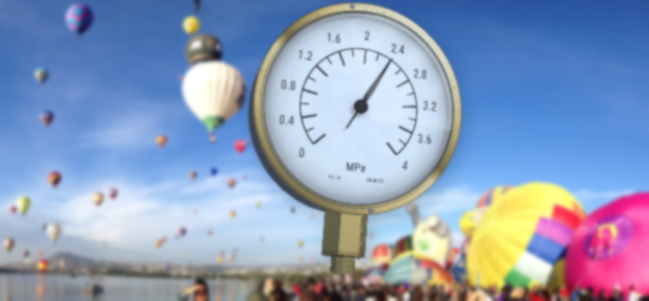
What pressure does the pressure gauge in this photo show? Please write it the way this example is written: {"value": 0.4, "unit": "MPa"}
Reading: {"value": 2.4, "unit": "MPa"}
